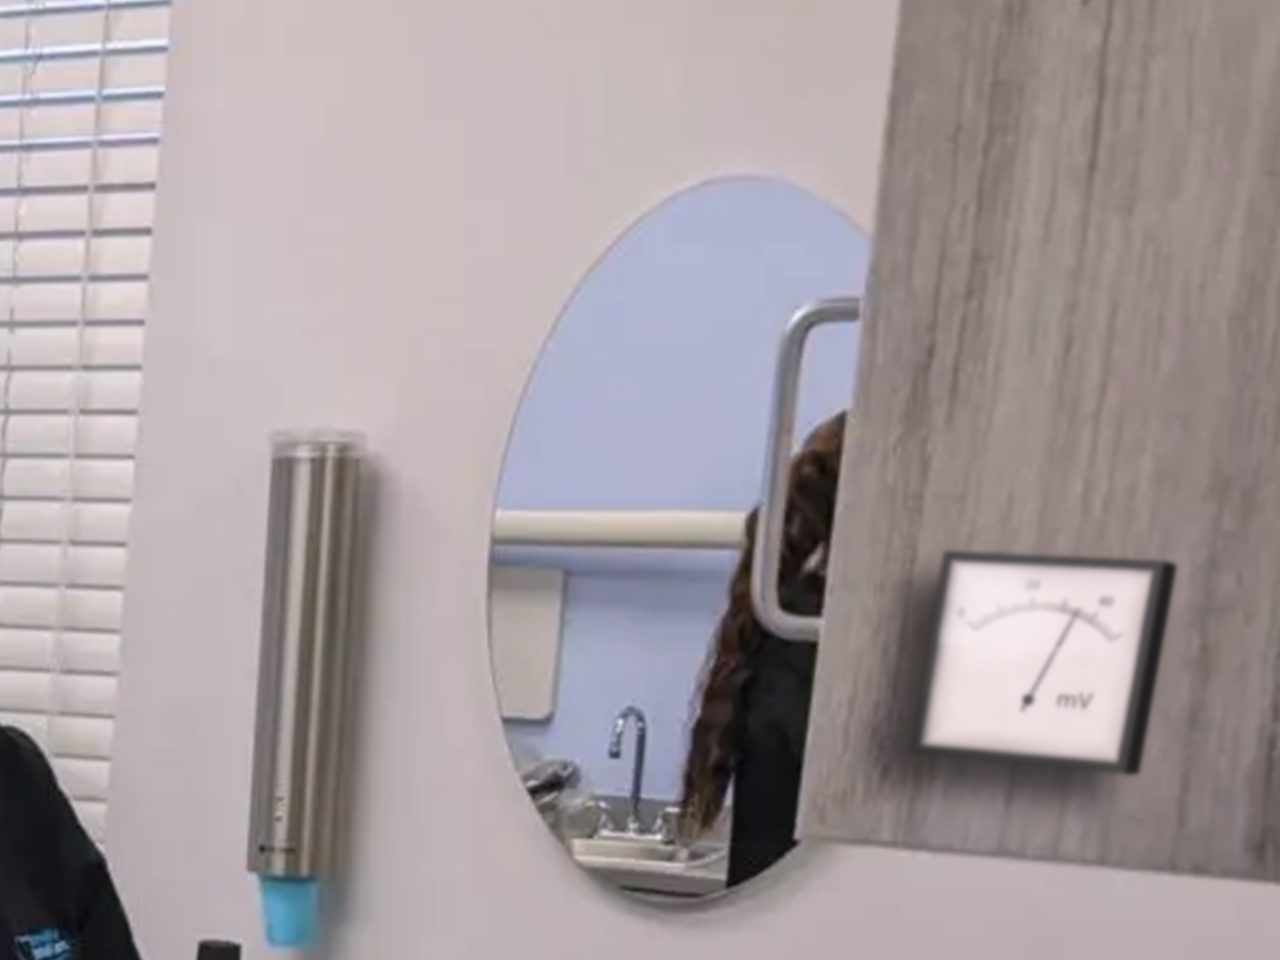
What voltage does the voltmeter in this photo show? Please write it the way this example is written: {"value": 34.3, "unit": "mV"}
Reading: {"value": 35, "unit": "mV"}
